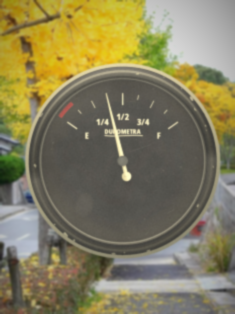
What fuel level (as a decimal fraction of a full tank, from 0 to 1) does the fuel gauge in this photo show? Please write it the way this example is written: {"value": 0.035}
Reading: {"value": 0.375}
